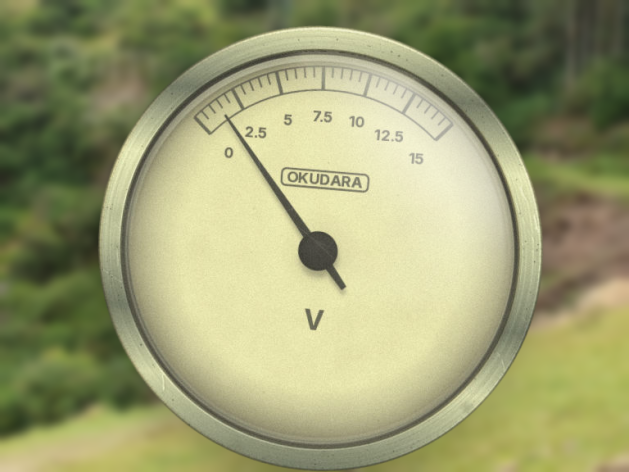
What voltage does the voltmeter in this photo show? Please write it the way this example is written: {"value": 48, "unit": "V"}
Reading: {"value": 1.5, "unit": "V"}
